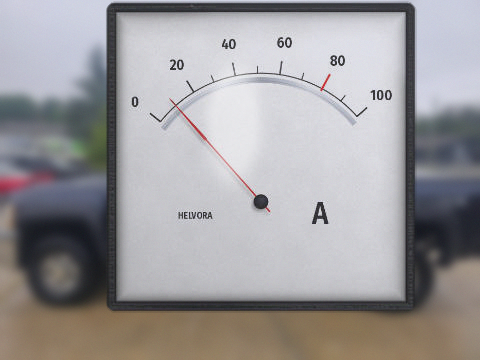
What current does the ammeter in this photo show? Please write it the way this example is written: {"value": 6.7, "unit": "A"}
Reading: {"value": 10, "unit": "A"}
